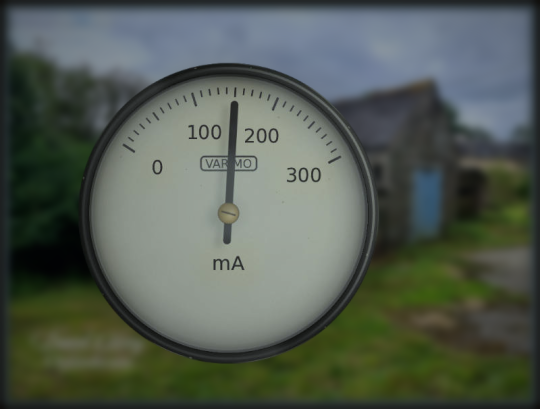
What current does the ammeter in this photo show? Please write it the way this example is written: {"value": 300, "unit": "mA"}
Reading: {"value": 150, "unit": "mA"}
